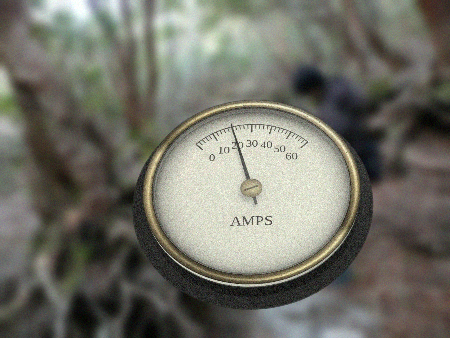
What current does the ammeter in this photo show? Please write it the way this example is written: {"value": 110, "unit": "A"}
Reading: {"value": 20, "unit": "A"}
